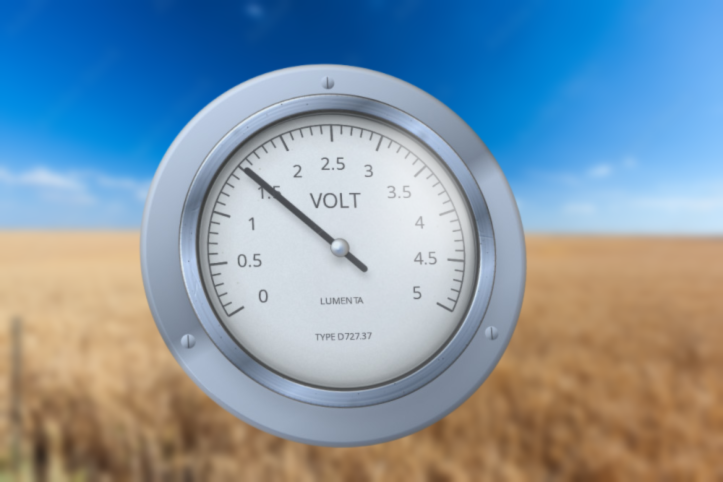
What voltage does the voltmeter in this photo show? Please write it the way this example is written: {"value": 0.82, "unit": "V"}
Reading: {"value": 1.5, "unit": "V"}
